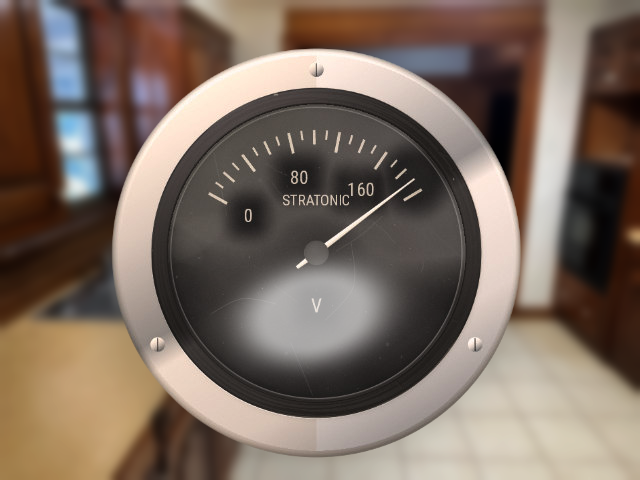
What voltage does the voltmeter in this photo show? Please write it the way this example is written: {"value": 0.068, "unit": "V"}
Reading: {"value": 190, "unit": "V"}
